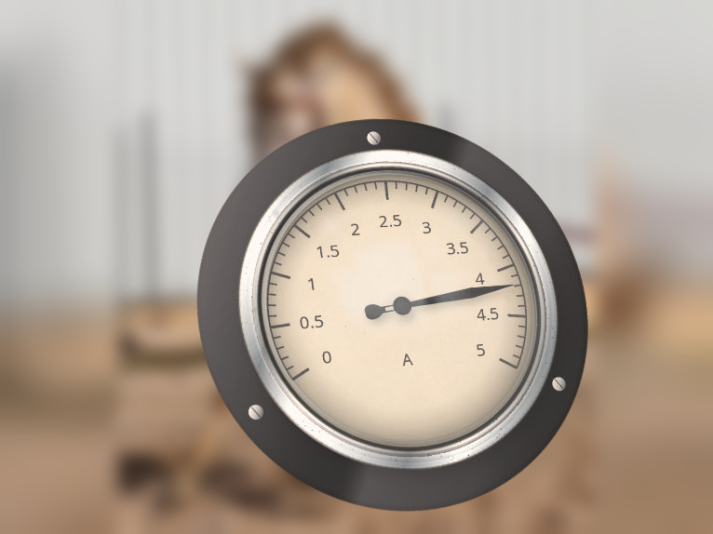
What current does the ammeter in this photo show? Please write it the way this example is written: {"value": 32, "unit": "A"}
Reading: {"value": 4.2, "unit": "A"}
